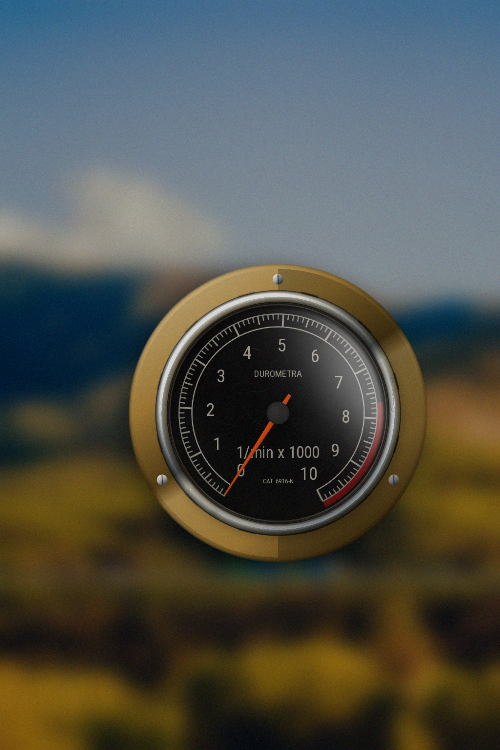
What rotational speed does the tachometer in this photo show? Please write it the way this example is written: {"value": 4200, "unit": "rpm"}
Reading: {"value": 0, "unit": "rpm"}
